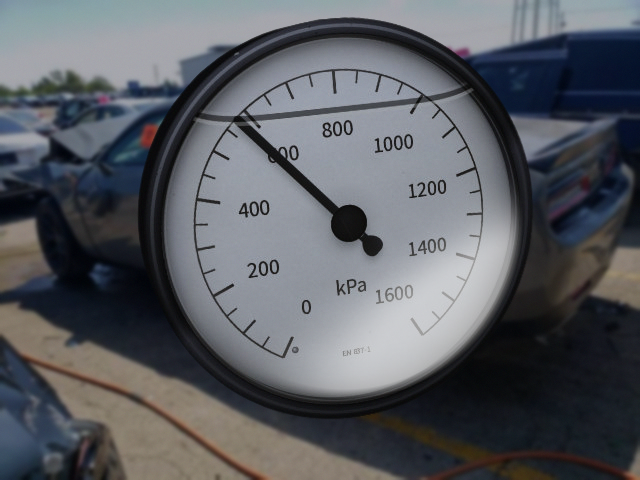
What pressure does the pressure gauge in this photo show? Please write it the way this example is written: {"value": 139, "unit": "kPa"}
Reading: {"value": 575, "unit": "kPa"}
